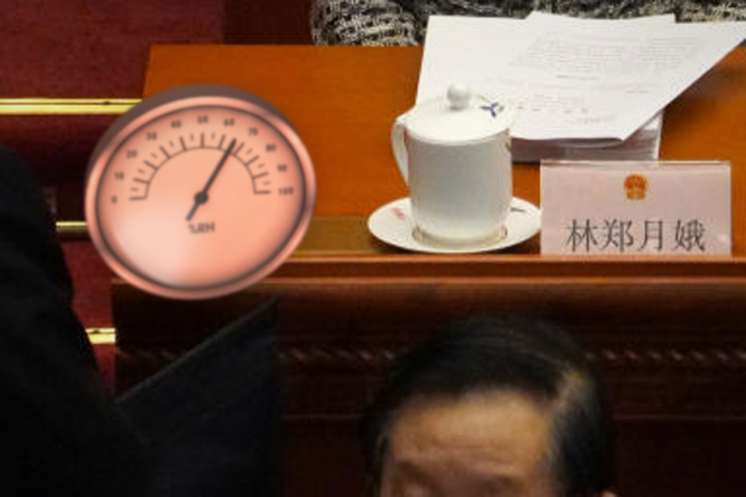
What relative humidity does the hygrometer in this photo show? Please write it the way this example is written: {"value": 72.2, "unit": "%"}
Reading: {"value": 65, "unit": "%"}
